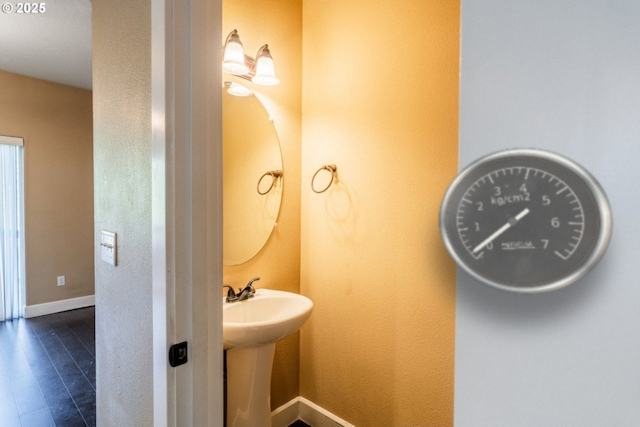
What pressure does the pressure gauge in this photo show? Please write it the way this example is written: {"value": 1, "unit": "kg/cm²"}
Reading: {"value": 0.2, "unit": "kg/cm²"}
